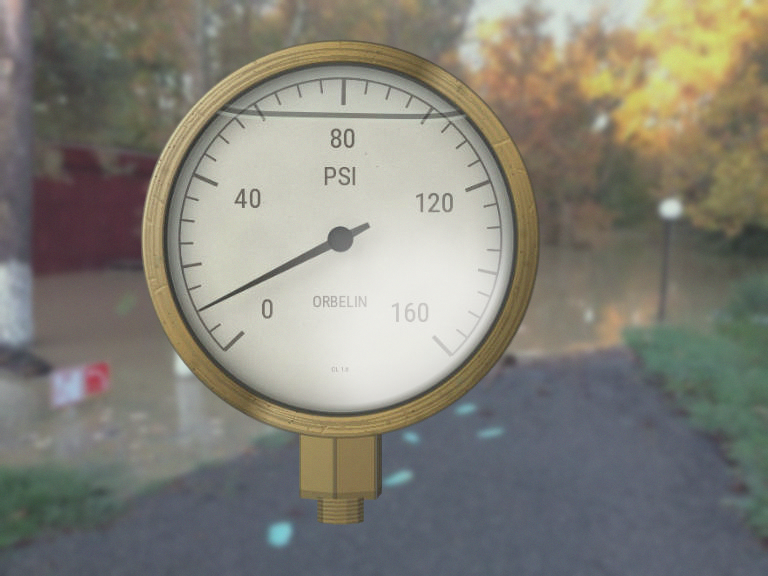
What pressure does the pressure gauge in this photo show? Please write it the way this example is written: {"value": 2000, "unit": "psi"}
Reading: {"value": 10, "unit": "psi"}
